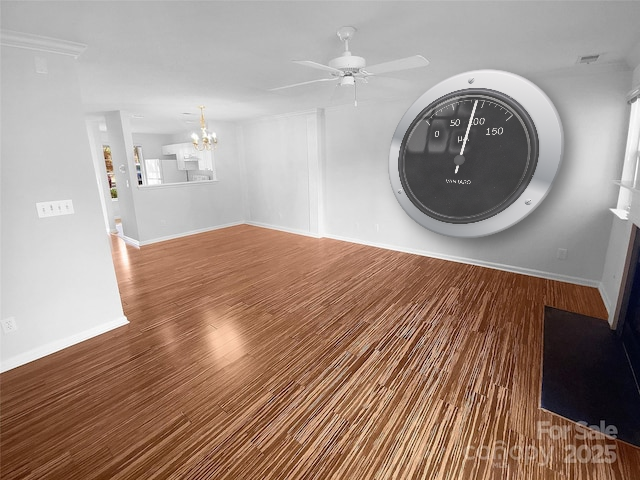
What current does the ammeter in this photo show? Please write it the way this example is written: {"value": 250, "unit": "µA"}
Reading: {"value": 90, "unit": "µA"}
